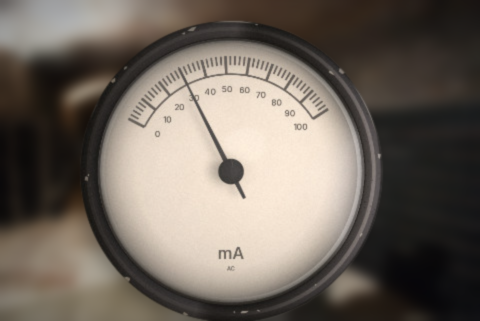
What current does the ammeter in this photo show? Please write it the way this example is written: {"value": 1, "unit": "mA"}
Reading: {"value": 30, "unit": "mA"}
